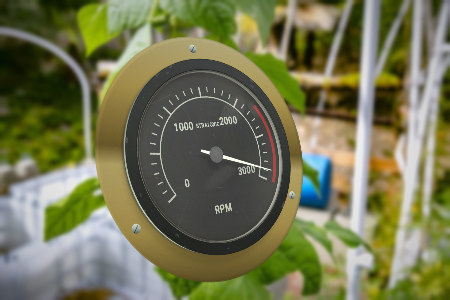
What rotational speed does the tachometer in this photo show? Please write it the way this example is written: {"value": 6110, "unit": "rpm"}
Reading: {"value": 2900, "unit": "rpm"}
